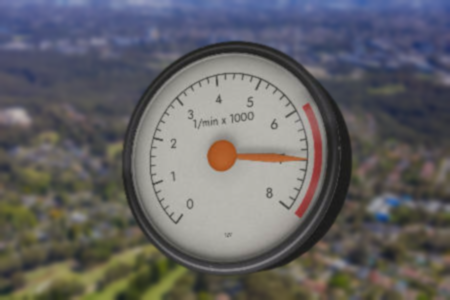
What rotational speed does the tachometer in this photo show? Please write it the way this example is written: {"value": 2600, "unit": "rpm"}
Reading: {"value": 7000, "unit": "rpm"}
